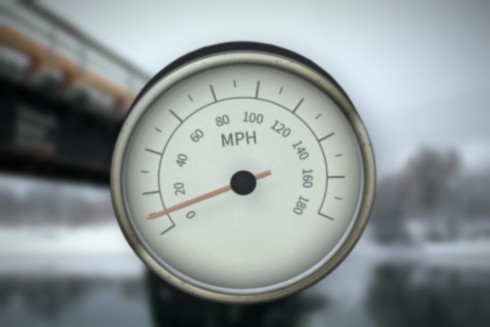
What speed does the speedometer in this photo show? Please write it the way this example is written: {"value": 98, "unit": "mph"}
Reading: {"value": 10, "unit": "mph"}
